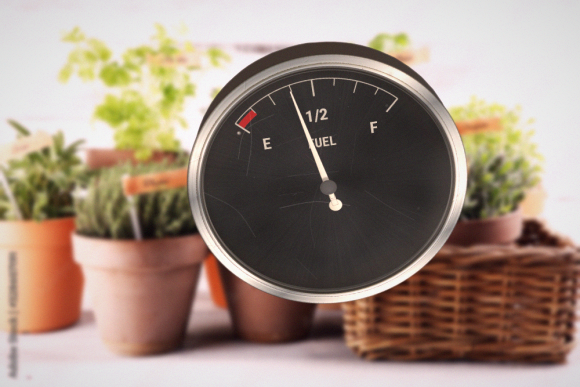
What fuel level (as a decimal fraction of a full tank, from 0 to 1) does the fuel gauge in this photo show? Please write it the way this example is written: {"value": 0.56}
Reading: {"value": 0.375}
